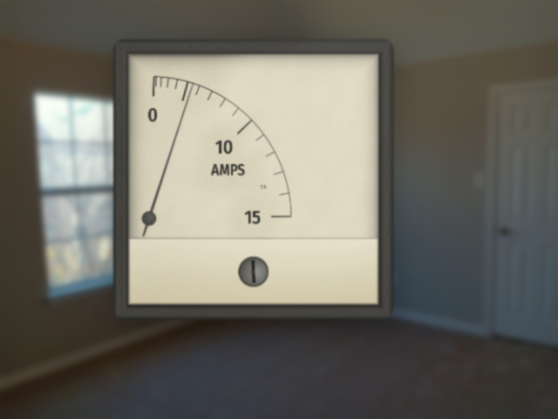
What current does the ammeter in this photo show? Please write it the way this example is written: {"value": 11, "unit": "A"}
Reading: {"value": 5.5, "unit": "A"}
